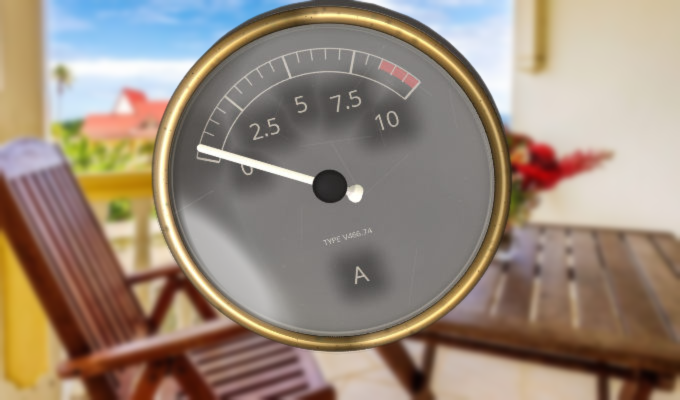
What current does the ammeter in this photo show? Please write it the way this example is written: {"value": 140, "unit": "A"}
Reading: {"value": 0.5, "unit": "A"}
